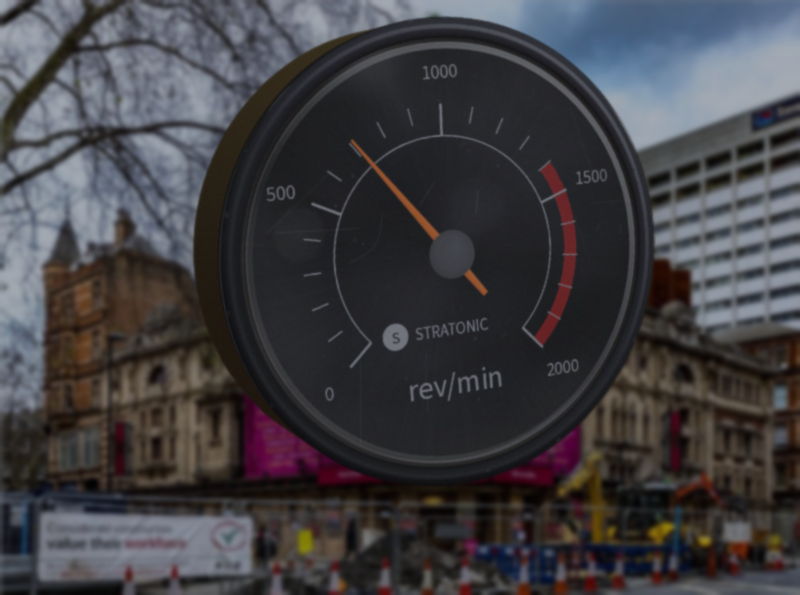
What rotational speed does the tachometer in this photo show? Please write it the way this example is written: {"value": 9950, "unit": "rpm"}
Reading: {"value": 700, "unit": "rpm"}
